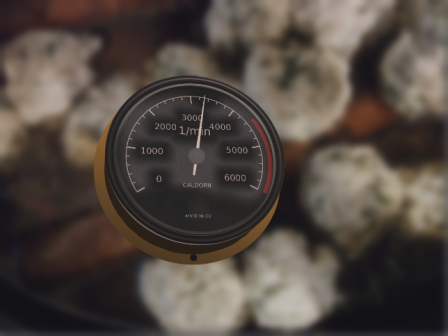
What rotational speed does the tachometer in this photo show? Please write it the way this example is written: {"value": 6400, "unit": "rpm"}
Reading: {"value": 3300, "unit": "rpm"}
